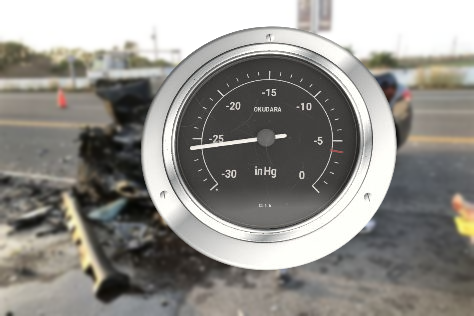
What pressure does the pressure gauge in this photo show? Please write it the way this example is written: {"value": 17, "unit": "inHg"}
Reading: {"value": -26, "unit": "inHg"}
